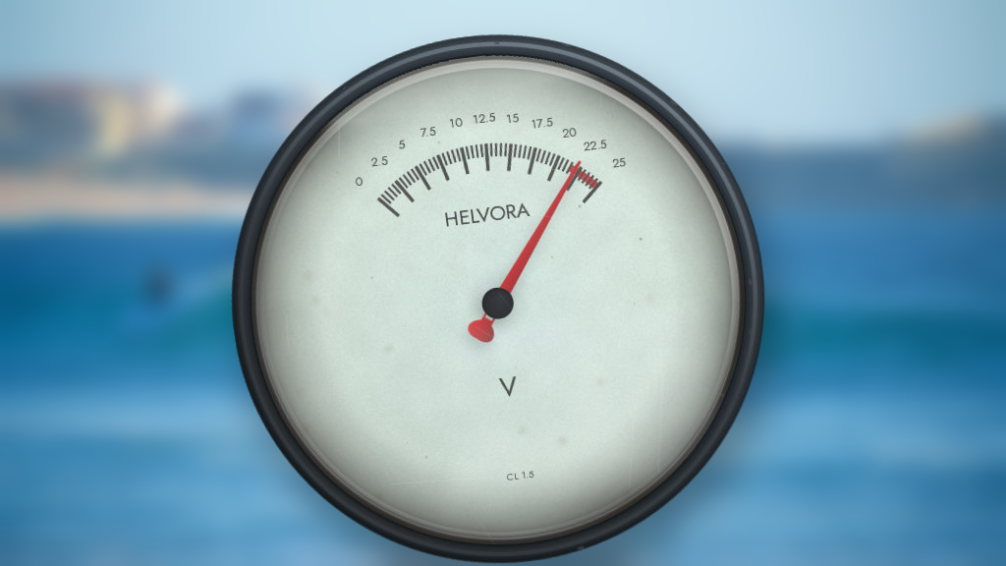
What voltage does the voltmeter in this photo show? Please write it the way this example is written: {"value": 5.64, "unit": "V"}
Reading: {"value": 22, "unit": "V"}
